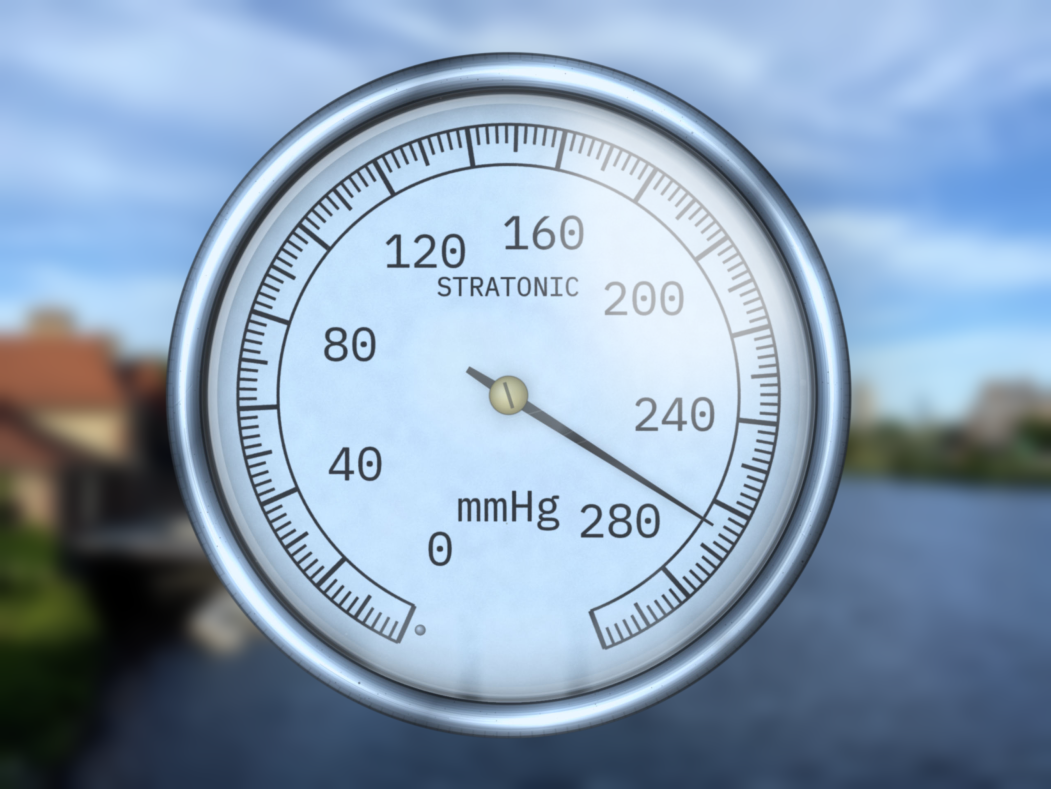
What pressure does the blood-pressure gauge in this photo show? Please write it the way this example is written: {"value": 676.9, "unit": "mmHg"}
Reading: {"value": 265, "unit": "mmHg"}
